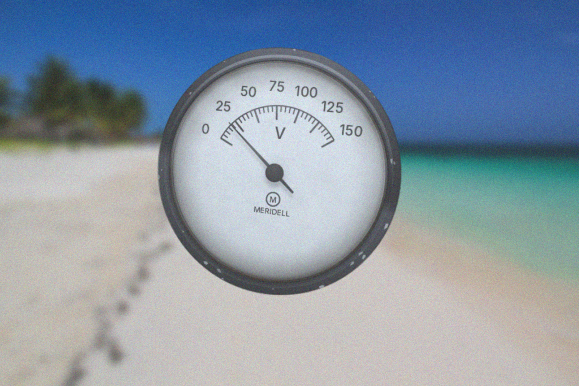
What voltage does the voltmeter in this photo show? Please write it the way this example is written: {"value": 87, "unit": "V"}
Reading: {"value": 20, "unit": "V"}
